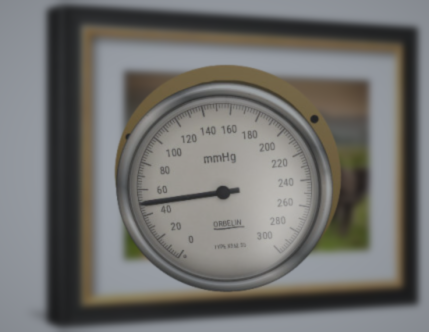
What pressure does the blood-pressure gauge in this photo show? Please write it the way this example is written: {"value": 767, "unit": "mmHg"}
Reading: {"value": 50, "unit": "mmHg"}
